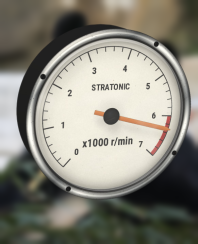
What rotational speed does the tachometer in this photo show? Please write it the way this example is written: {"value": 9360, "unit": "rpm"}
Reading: {"value": 6300, "unit": "rpm"}
